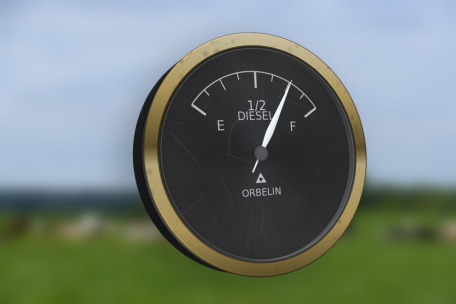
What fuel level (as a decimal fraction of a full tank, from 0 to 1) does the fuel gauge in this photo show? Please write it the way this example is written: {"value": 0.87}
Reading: {"value": 0.75}
